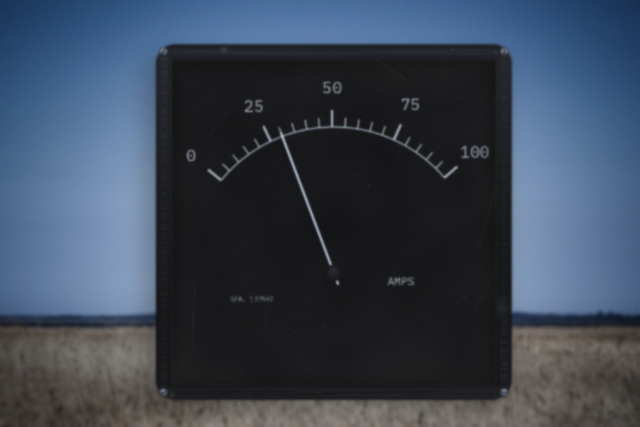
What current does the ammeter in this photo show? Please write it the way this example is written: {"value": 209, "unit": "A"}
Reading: {"value": 30, "unit": "A"}
